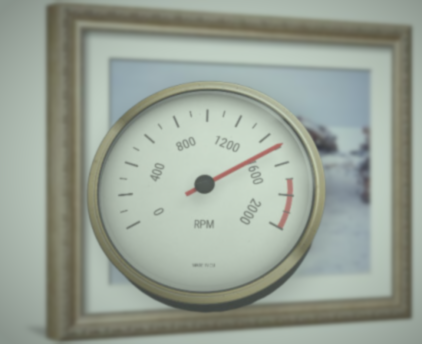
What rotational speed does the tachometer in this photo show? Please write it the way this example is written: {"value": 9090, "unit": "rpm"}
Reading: {"value": 1500, "unit": "rpm"}
